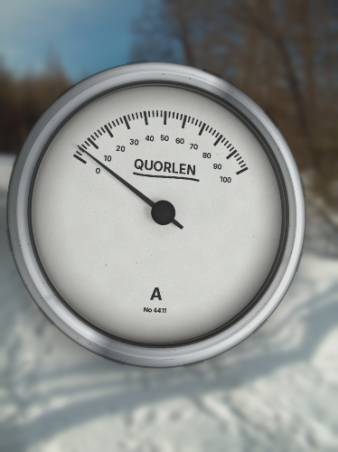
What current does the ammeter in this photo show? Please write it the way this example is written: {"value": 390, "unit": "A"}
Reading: {"value": 4, "unit": "A"}
